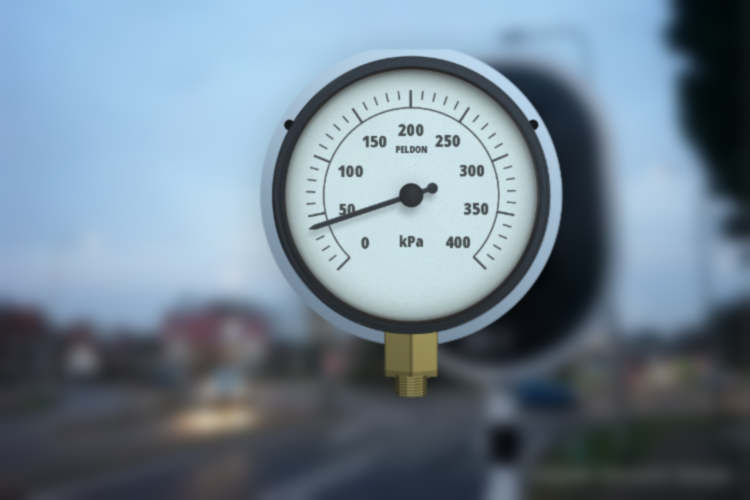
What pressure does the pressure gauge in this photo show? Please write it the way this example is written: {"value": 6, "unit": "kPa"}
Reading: {"value": 40, "unit": "kPa"}
